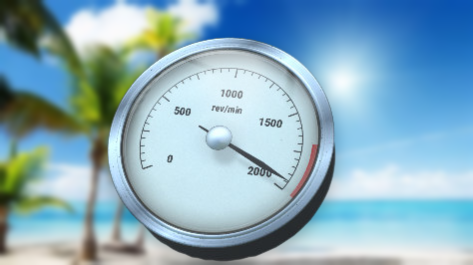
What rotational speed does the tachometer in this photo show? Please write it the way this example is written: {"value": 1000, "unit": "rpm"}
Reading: {"value": 1950, "unit": "rpm"}
